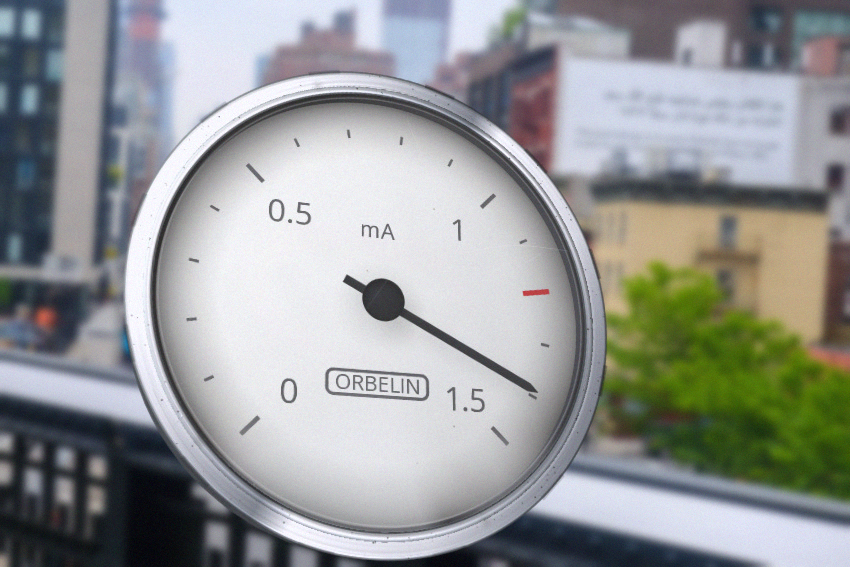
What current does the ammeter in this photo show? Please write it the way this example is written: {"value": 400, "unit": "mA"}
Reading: {"value": 1.4, "unit": "mA"}
